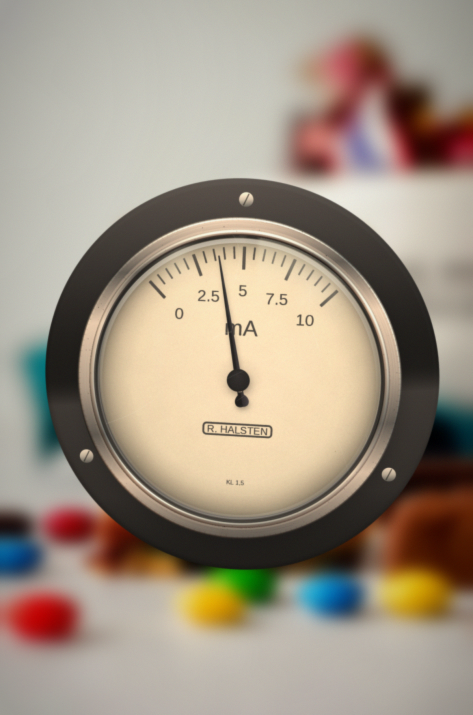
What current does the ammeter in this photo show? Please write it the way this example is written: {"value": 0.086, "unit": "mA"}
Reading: {"value": 3.75, "unit": "mA"}
